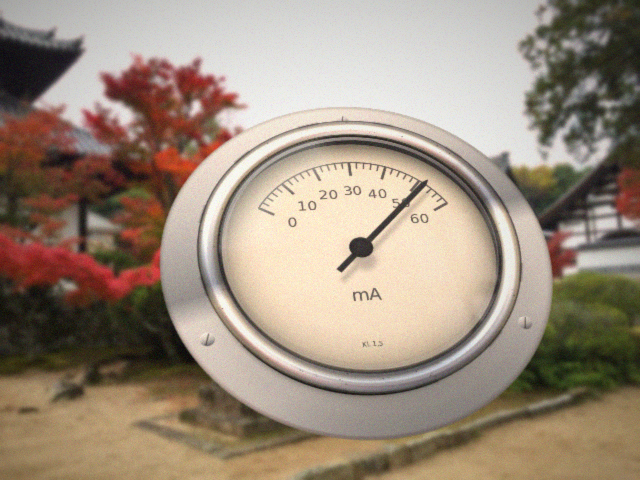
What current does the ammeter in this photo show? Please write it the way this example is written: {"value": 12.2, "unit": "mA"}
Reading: {"value": 52, "unit": "mA"}
